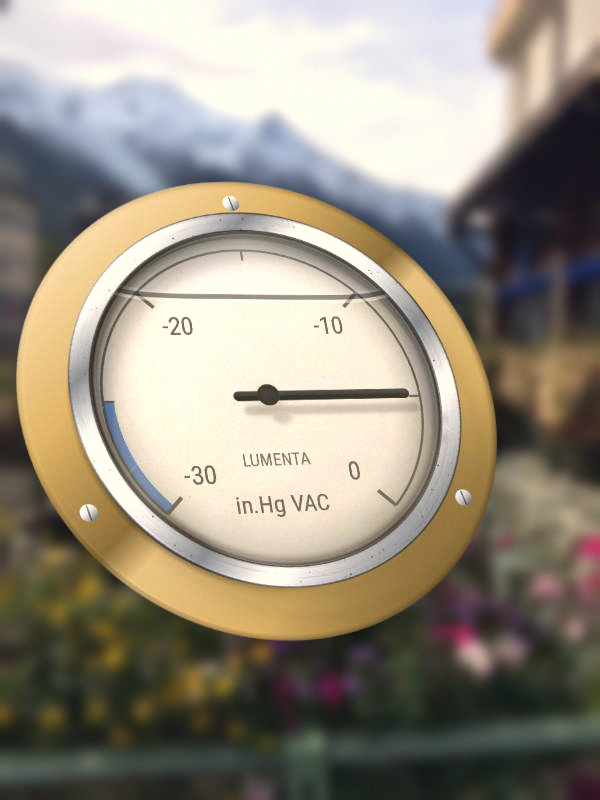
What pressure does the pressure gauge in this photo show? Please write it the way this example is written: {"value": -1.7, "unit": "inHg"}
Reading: {"value": -5, "unit": "inHg"}
